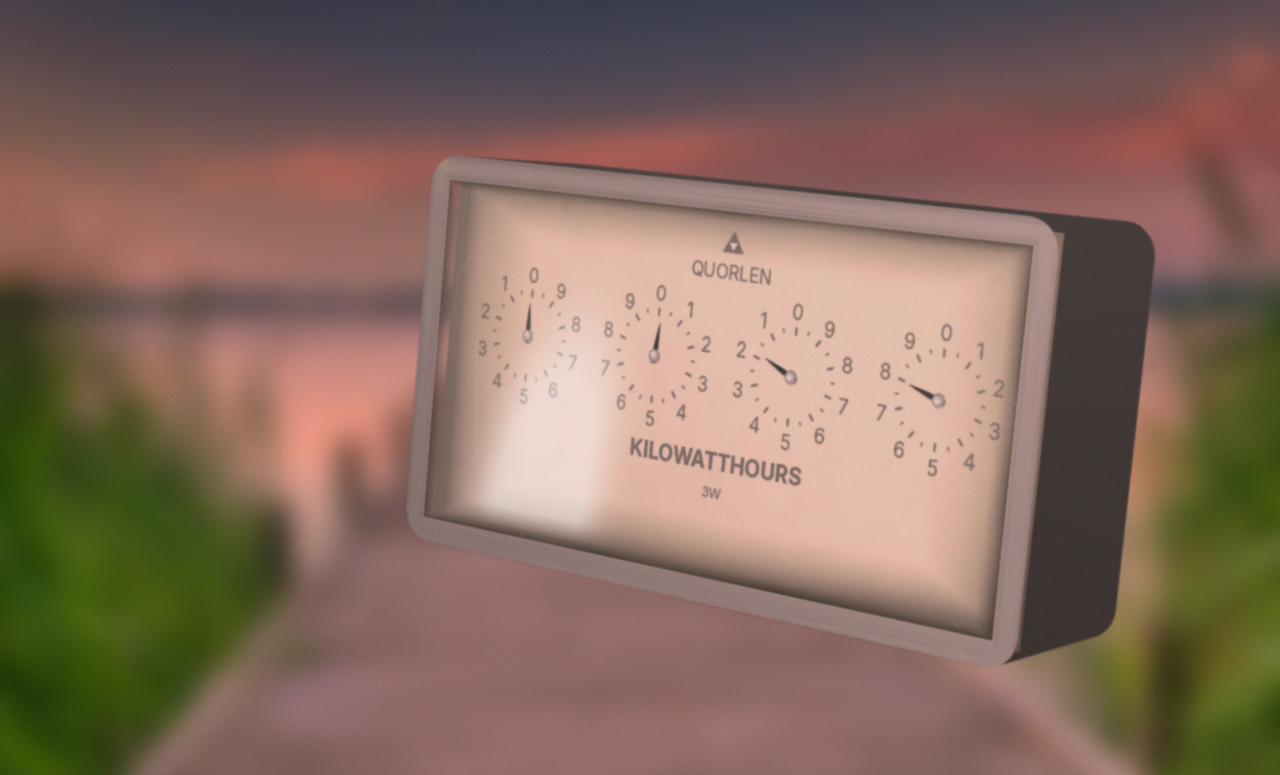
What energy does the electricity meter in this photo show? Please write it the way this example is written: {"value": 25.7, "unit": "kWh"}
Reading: {"value": 18, "unit": "kWh"}
